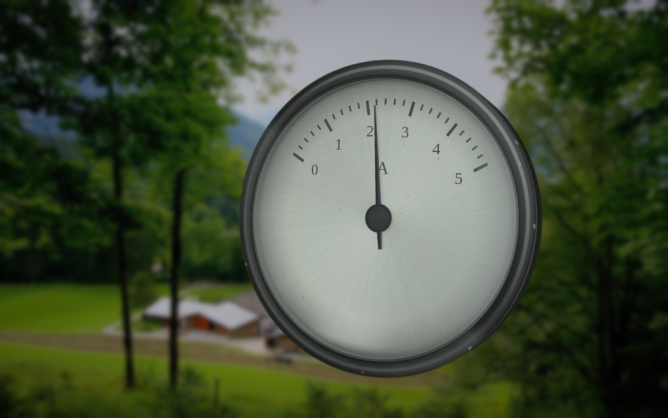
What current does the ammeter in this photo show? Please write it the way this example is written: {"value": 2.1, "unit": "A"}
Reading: {"value": 2.2, "unit": "A"}
